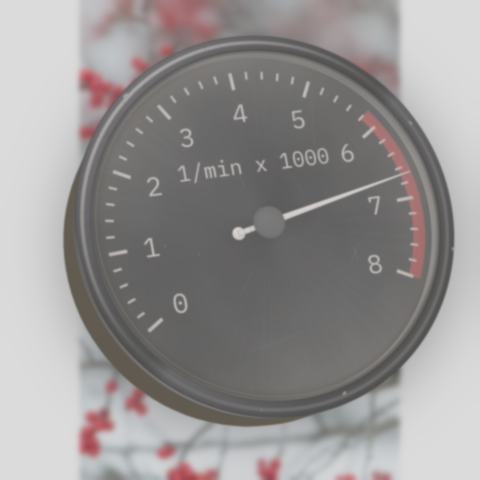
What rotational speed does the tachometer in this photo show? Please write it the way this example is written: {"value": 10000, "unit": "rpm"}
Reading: {"value": 6700, "unit": "rpm"}
